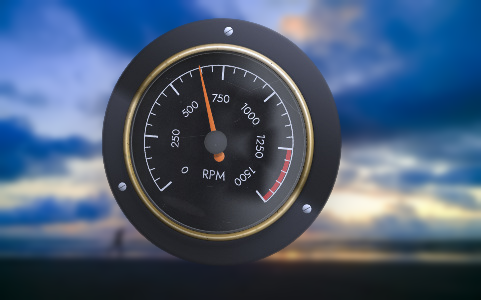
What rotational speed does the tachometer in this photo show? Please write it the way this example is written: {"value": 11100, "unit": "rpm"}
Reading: {"value": 650, "unit": "rpm"}
